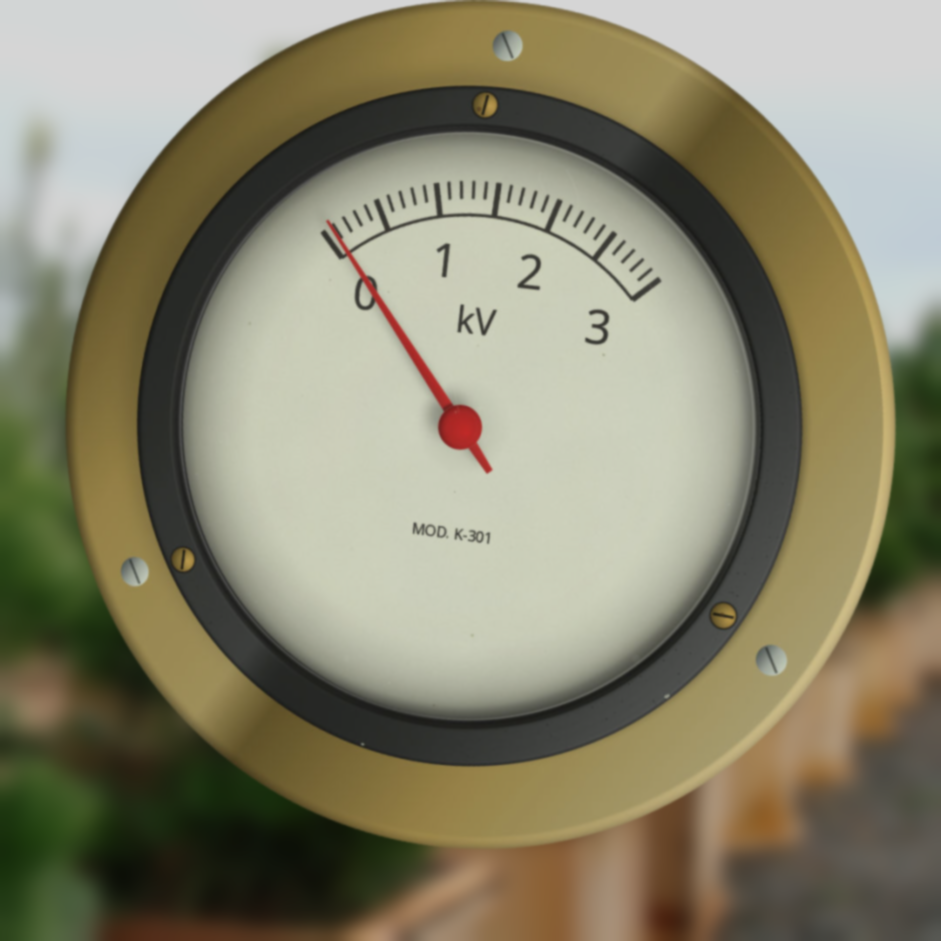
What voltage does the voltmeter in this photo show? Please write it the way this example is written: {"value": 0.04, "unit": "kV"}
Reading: {"value": 0.1, "unit": "kV"}
